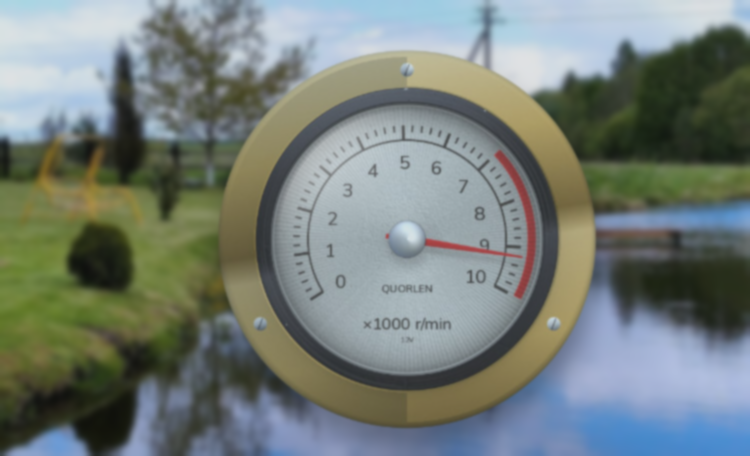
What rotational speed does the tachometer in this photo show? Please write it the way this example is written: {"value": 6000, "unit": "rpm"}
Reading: {"value": 9200, "unit": "rpm"}
